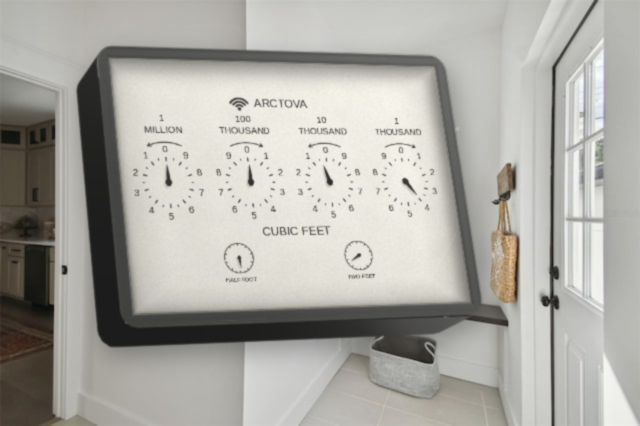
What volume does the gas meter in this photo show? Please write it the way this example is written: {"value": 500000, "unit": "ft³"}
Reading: {"value": 400, "unit": "ft³"}
